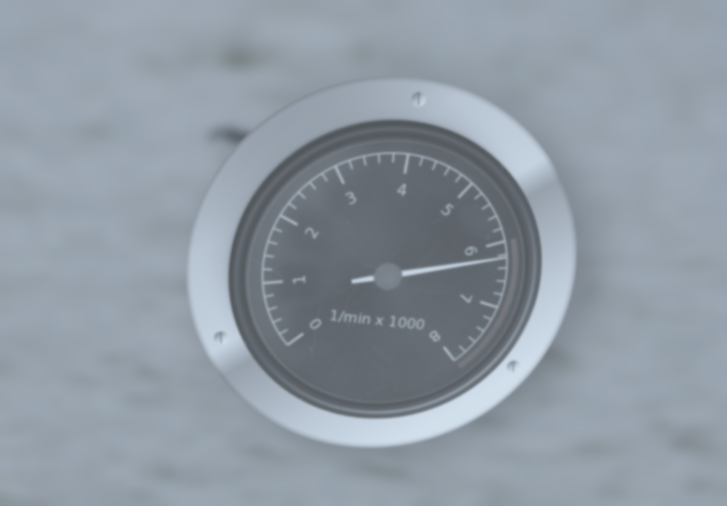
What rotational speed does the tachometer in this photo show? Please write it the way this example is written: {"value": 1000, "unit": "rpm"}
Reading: {"value": 6200, "unit": "rpm"}
